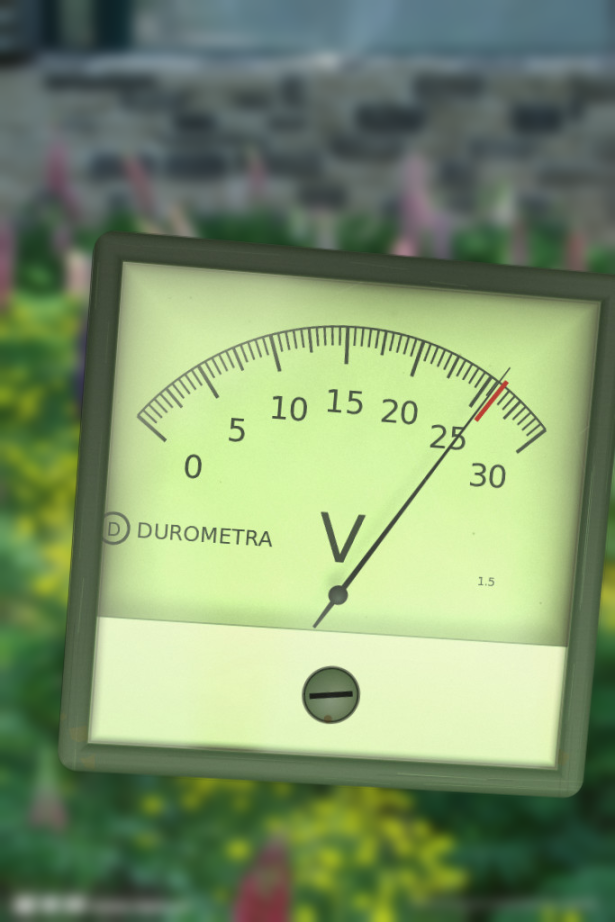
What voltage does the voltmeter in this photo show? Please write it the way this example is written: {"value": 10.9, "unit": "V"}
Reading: {"value": 25.5, "unit": "V"}
